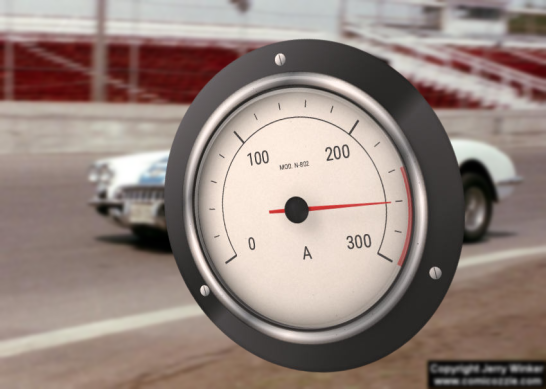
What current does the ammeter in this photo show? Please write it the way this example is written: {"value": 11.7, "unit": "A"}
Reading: {"value": 260, "unit": "A"}
